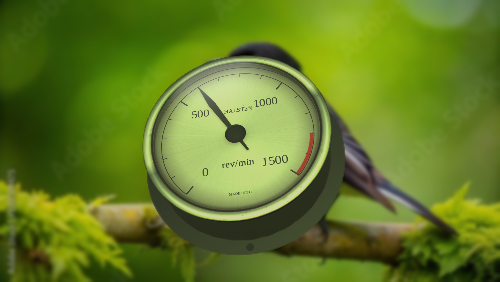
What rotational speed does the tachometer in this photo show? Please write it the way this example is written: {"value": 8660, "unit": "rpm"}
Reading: {"value": 600, "unit": "rpm"}
